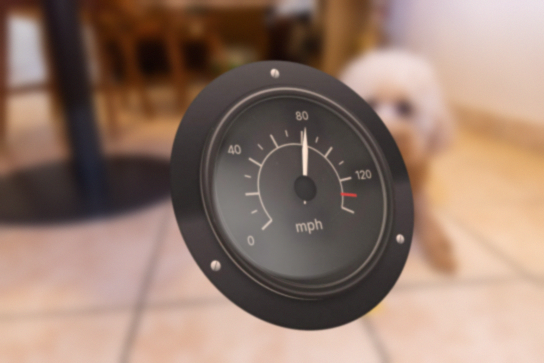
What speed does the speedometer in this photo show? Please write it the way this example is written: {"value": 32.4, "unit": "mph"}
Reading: {"value": 80, "unit": "mph"}
